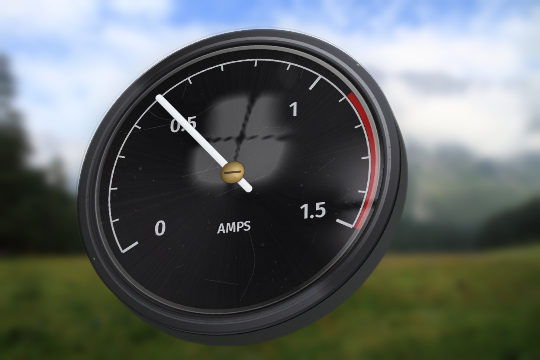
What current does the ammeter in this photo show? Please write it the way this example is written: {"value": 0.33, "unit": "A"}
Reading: {"value": 0.5, "unit": "A"}
